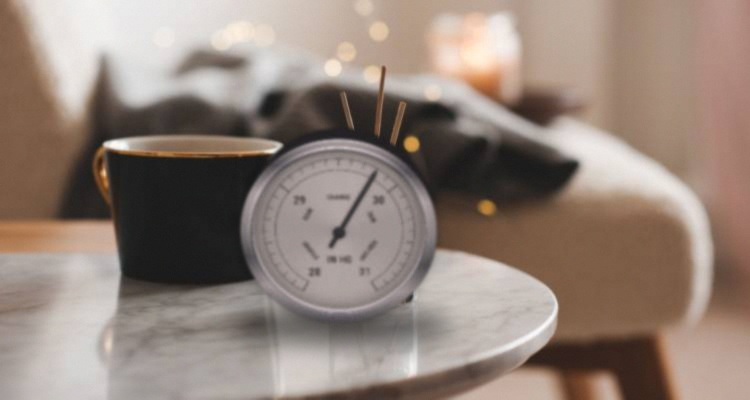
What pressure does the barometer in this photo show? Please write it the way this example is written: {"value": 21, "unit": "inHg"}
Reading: {"value": 29.8, "unit": "inHg"}
